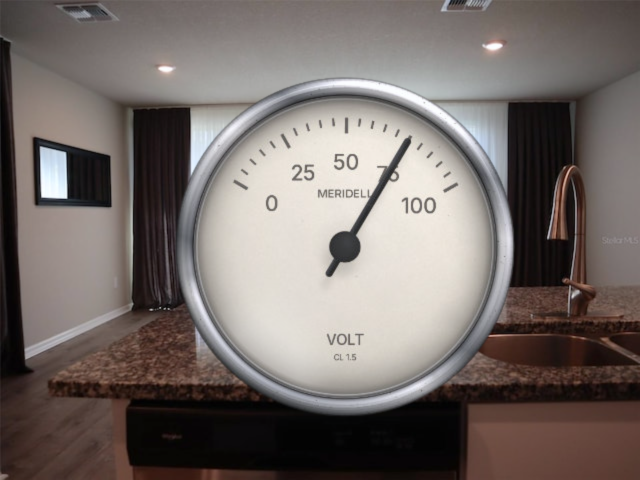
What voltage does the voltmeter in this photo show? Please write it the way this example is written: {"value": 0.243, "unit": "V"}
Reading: {"value": 75, "unit": "V"}
